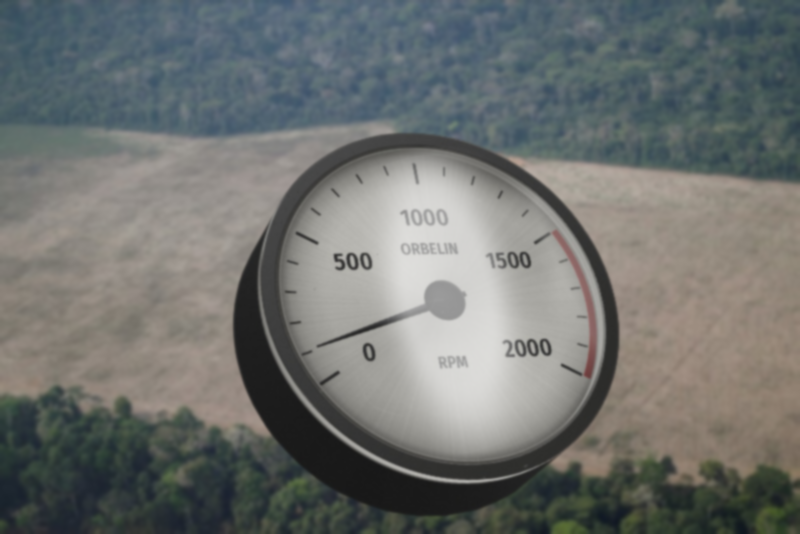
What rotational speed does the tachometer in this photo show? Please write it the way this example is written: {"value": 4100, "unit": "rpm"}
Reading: {"value": 100, "unit": "rpm"}
